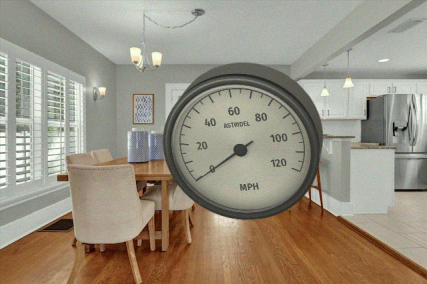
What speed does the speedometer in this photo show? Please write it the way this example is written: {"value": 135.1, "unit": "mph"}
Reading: {"value": 0, "unit": "mph"}
